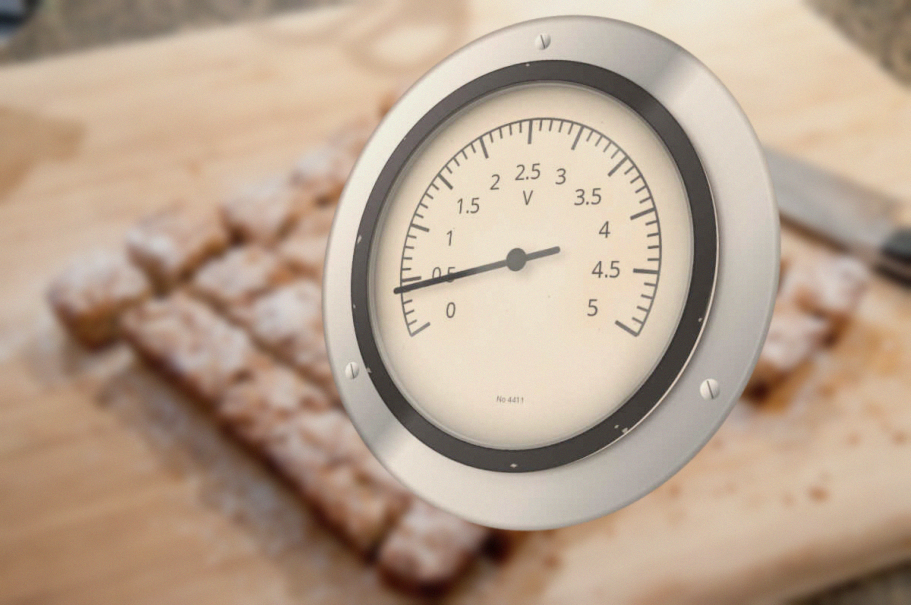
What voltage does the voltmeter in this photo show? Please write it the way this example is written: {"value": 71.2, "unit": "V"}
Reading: {"value": 0.4, "unit": "V"}
